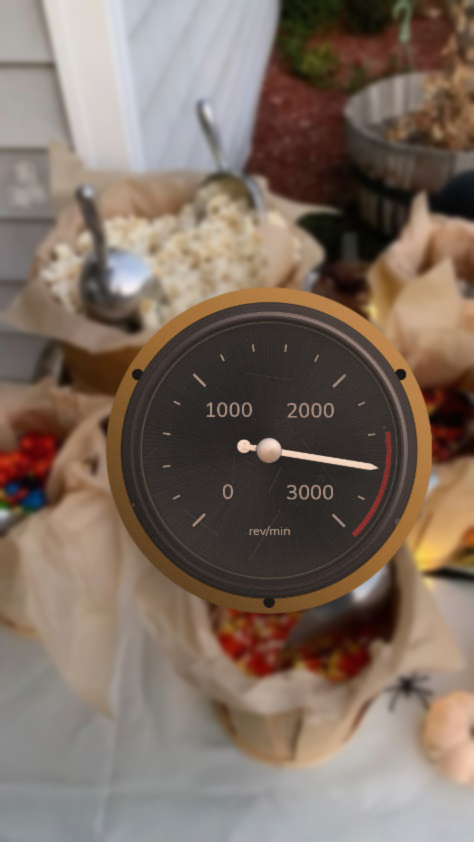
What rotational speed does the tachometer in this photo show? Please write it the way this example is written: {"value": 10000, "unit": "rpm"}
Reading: {"value": 2600, "unit": "rpm"}
